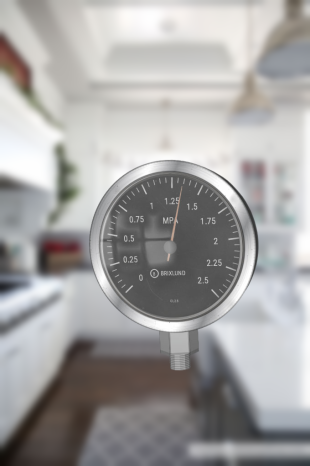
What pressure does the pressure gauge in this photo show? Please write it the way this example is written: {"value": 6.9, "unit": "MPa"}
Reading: {"value": 1.35, "unit": "MPa"}
